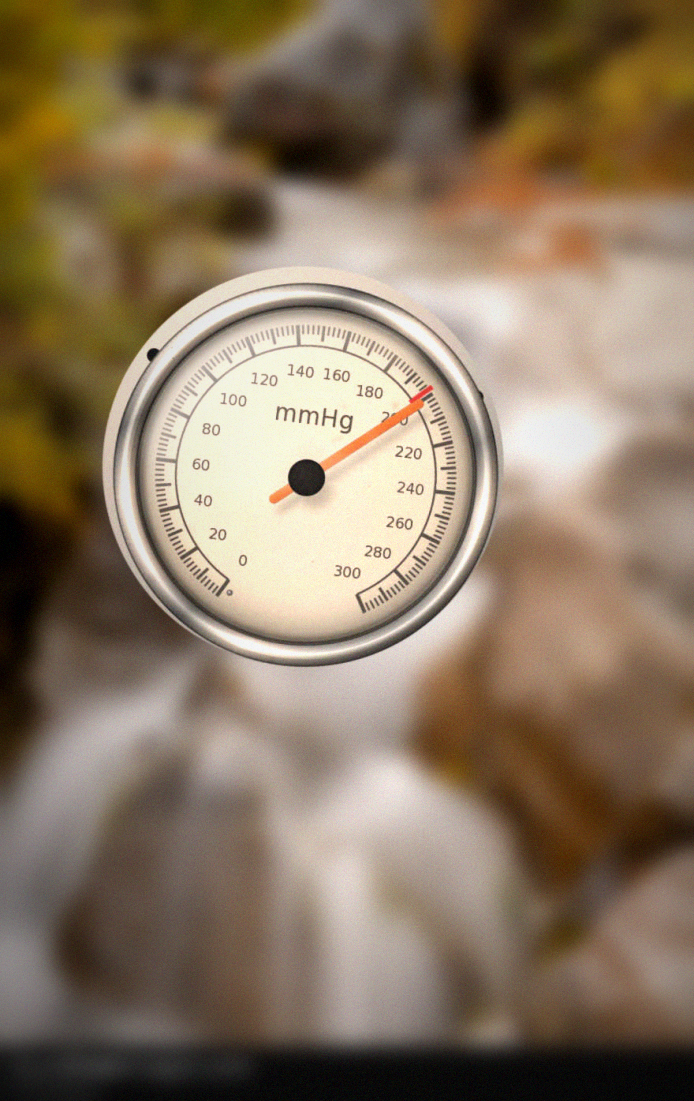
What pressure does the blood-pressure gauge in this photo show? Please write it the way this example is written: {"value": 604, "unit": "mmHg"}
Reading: {"value": 200, "unit": "mmHg"}
